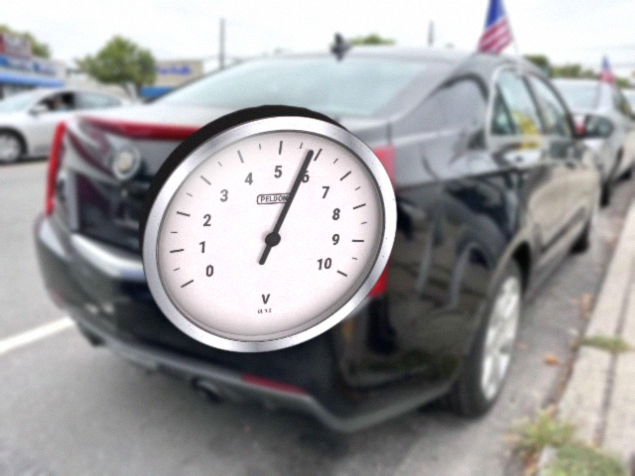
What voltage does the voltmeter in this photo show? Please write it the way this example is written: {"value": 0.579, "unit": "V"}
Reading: {"value": 5.75, "unit": "V"}
